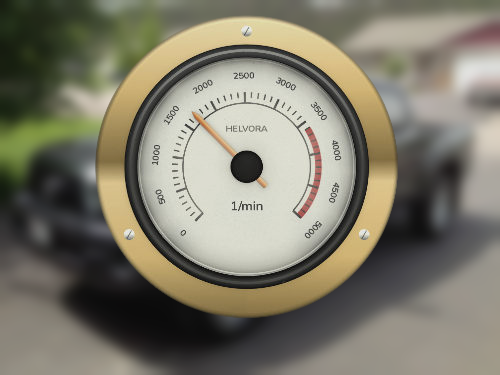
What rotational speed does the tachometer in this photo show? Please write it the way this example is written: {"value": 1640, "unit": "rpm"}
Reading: {"value": 1700, "unit": "rpm"}
